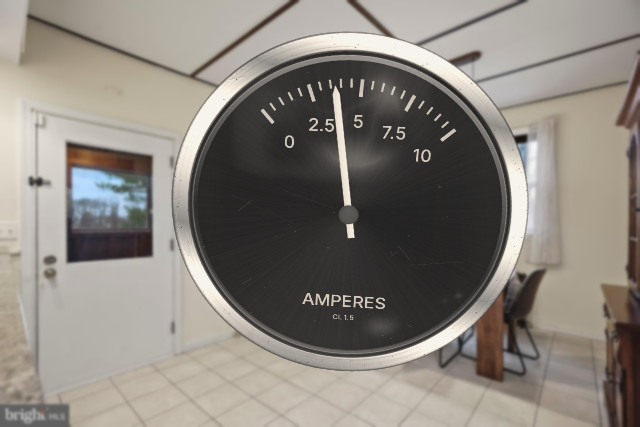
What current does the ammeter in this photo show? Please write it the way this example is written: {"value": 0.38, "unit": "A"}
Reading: {"value": 3.75, "unit": "A"}
